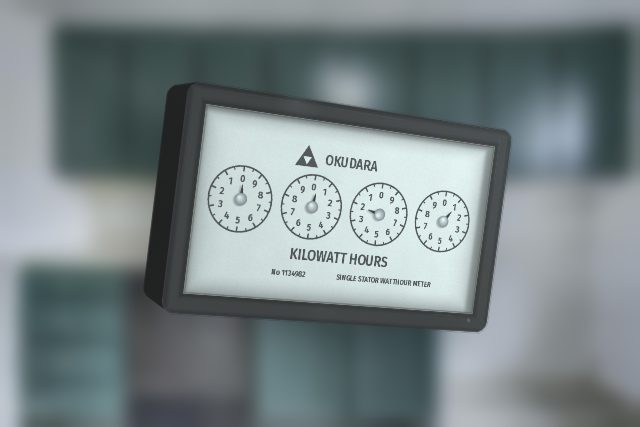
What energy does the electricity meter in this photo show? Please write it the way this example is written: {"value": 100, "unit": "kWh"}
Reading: {"value": 21, "unit": "kWh"}
